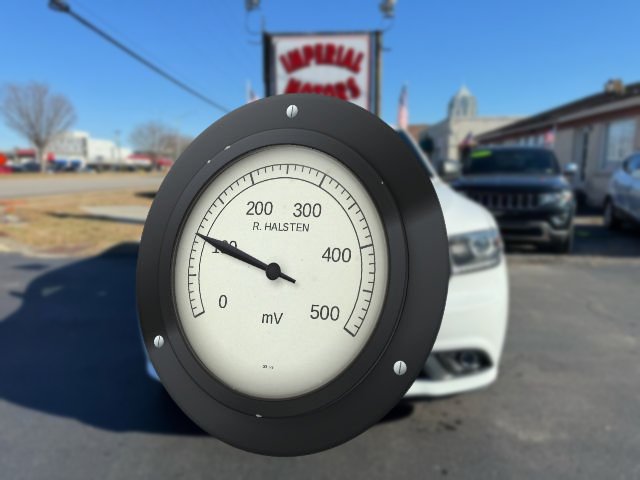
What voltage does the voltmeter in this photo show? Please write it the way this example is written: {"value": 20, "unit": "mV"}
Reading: {"value": 100, "unit": "mV"}
